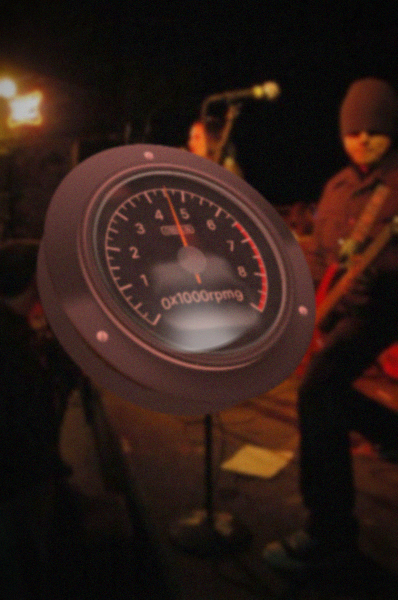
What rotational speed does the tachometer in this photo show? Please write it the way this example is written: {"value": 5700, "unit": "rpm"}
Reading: {"value": 4500, "unit": "rpm"}
